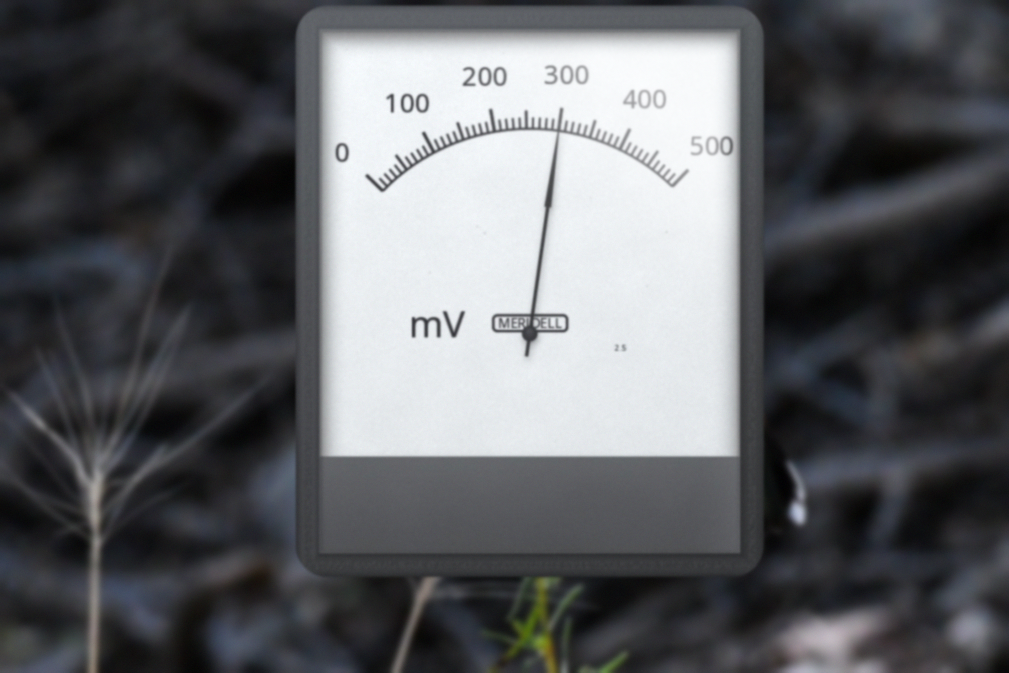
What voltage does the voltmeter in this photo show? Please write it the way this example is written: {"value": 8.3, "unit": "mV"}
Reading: {"value": 300, "unit": "mV"}
